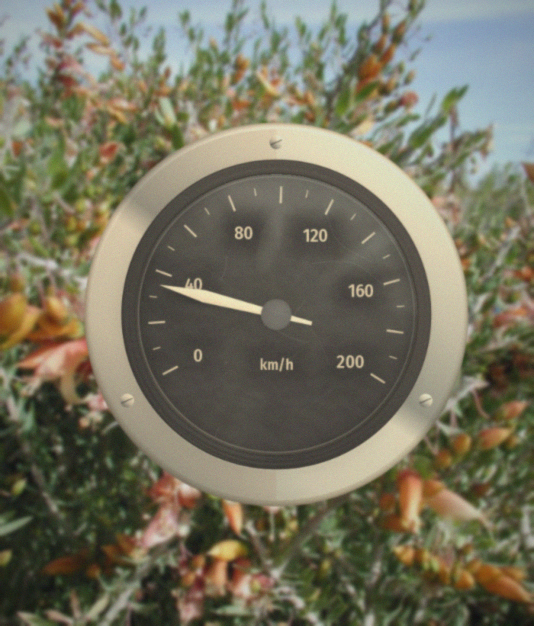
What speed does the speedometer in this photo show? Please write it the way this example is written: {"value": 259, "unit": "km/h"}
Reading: {"value": 35, "unit": "km/h"}
